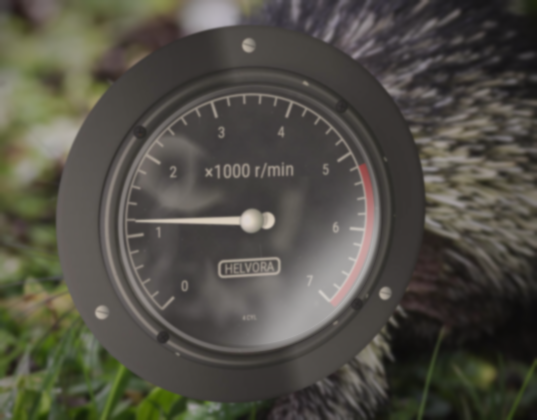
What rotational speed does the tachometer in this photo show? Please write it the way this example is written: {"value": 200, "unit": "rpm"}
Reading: {"value": 1200, "unit": "rpm"}
